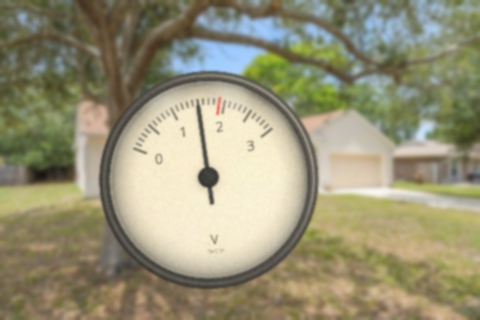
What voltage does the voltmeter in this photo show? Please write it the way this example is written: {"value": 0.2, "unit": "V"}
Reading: {"value": 1.5, "unit": "V"}
